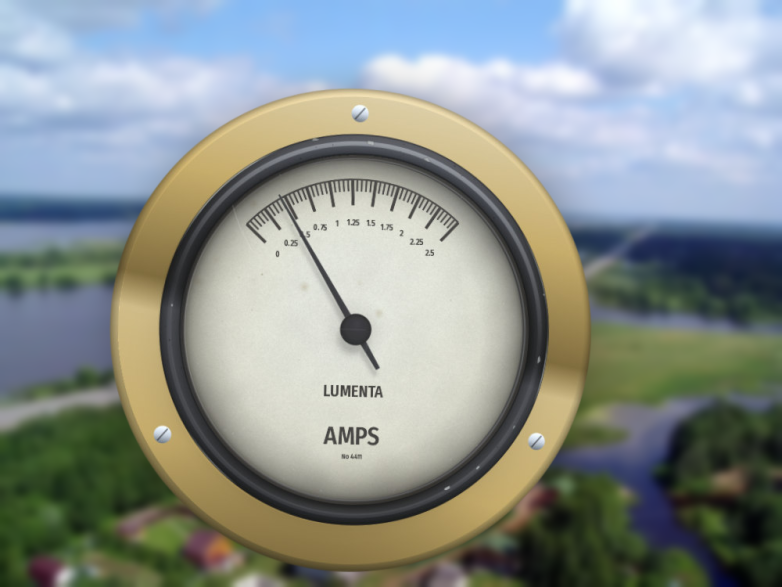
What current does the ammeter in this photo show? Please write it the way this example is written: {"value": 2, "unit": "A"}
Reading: {"value": 0.45, "unit": "A"}
